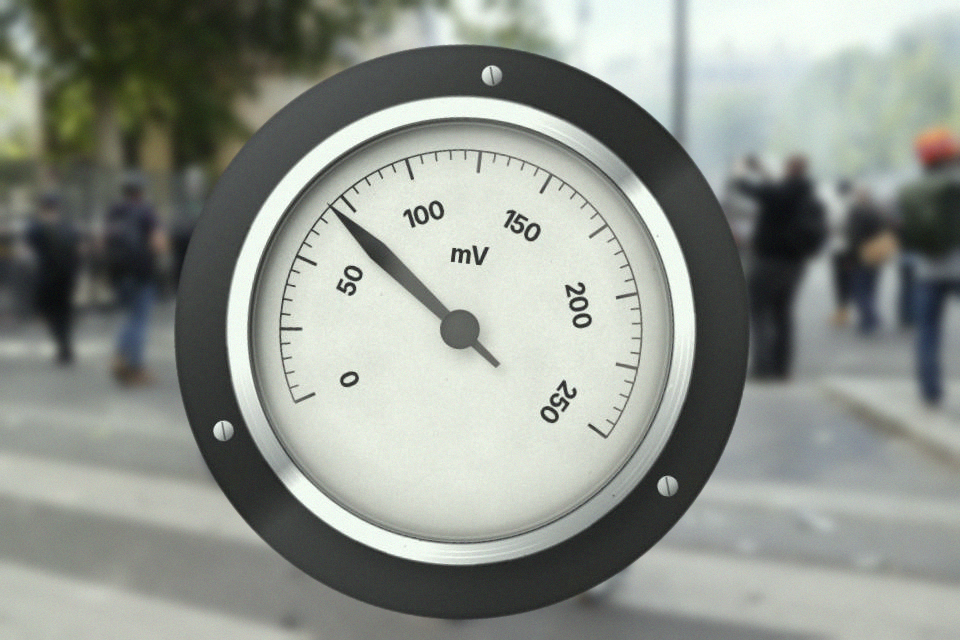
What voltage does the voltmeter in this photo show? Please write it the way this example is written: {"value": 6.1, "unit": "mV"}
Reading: {"value": 70, "unit": "mV"}
